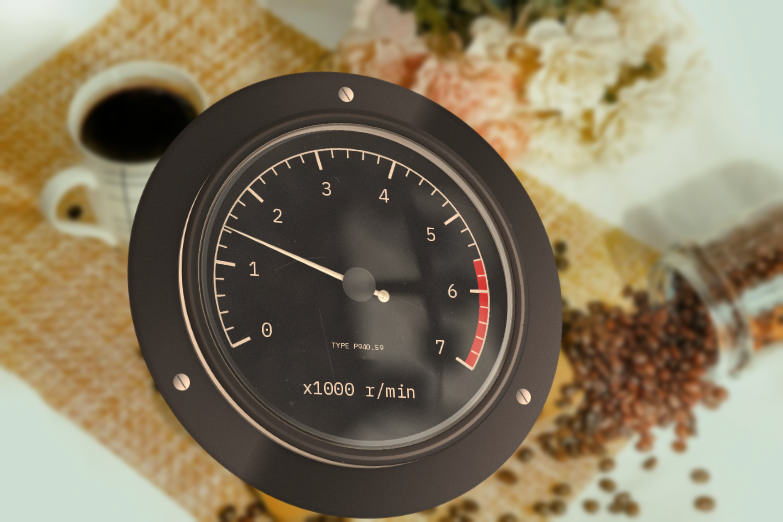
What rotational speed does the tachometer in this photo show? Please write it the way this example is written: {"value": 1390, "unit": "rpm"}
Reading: {"value": 1400, "unit": "rpm"}
